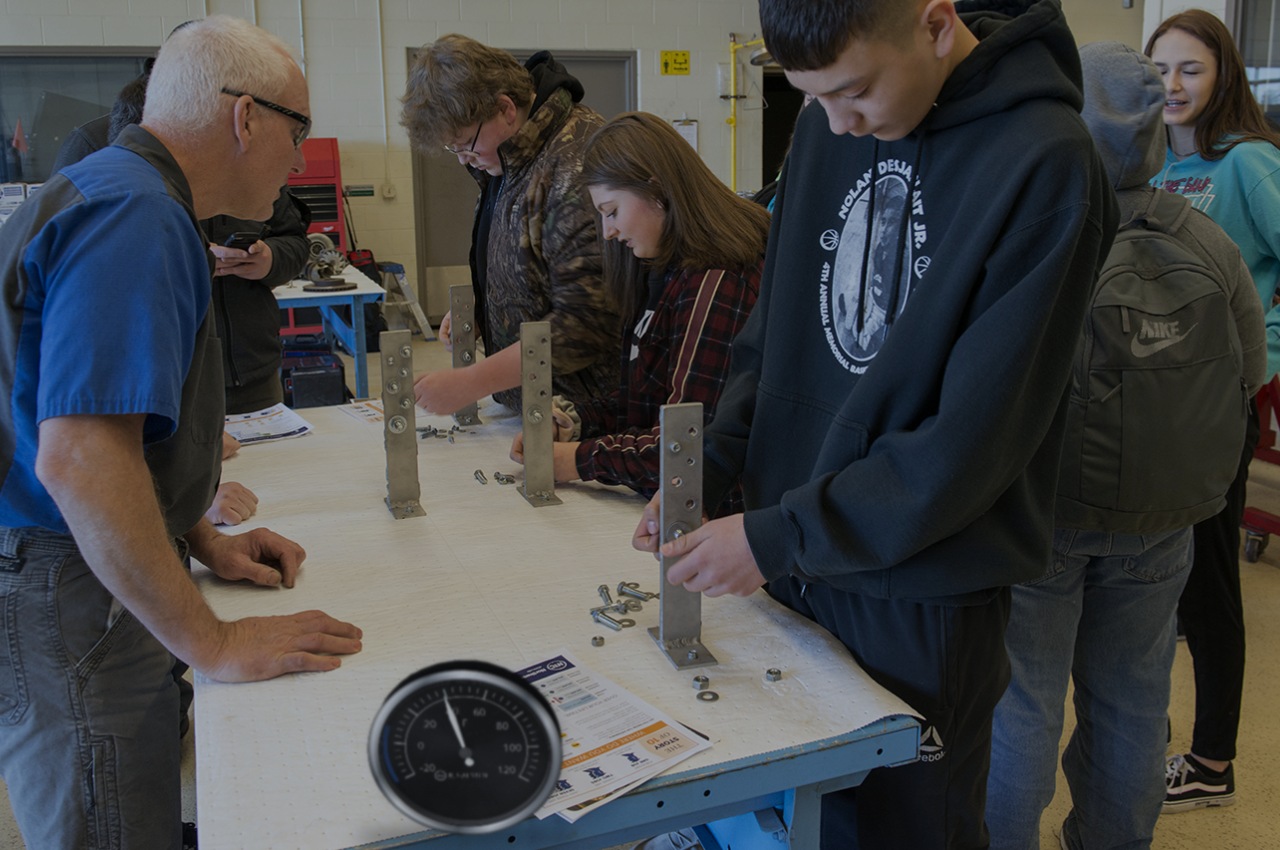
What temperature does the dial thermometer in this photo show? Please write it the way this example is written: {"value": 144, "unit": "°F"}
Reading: {"value": 40, "unit": "°F"}
